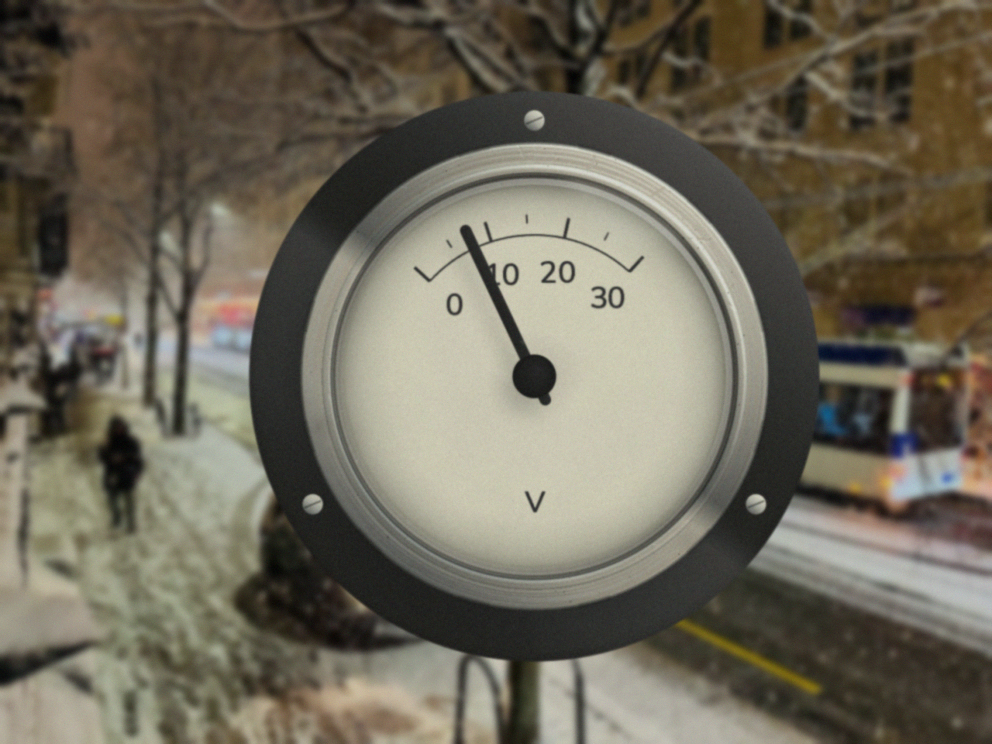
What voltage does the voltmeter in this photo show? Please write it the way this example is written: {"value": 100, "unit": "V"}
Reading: {"value": 7.5, "unit": "V"}
